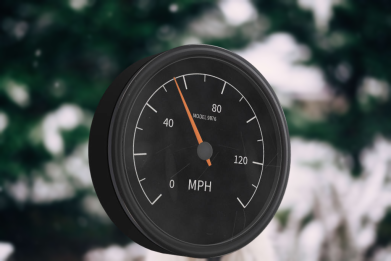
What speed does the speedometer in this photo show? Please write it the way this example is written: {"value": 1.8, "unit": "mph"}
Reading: {"value": 55, "unit": "mph"}
